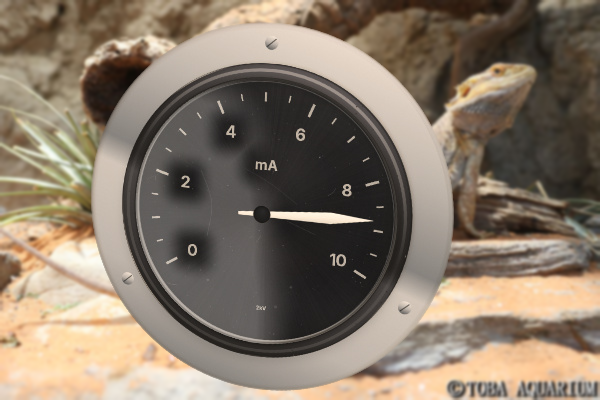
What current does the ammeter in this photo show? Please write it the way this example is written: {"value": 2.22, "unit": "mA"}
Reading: {"value": 8.75, "unit": "mA"}
